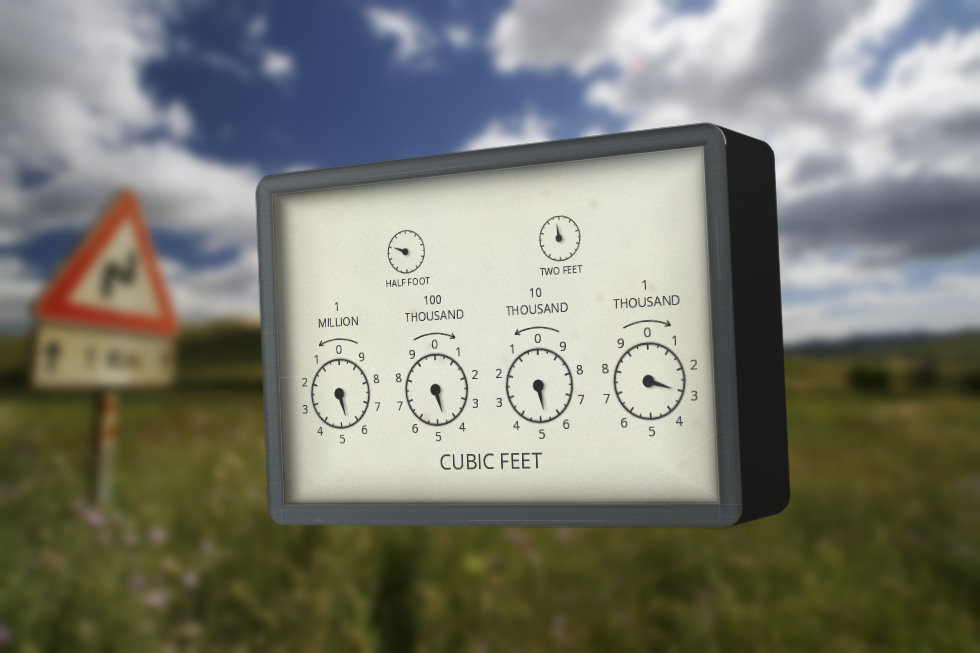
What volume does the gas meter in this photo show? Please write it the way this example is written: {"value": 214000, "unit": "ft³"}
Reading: {"value": 545300, "unit": "ft³"}
